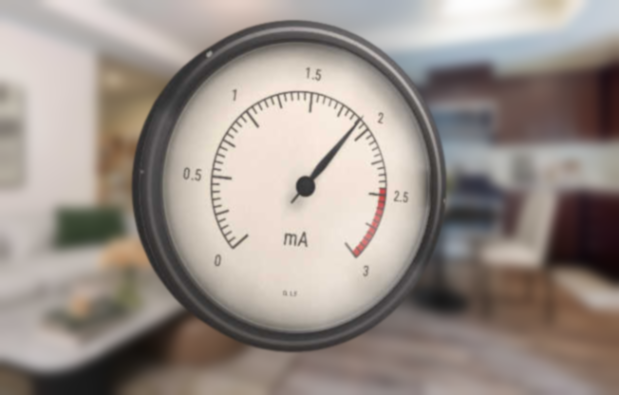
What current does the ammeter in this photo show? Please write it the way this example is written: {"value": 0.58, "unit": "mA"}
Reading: {"value": 1.9, "unit": "mA"}
